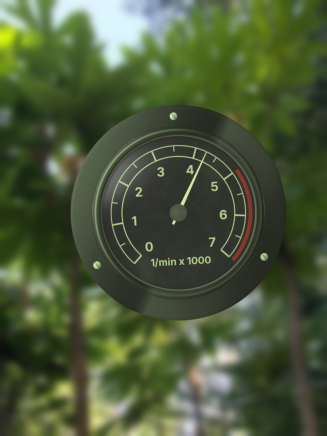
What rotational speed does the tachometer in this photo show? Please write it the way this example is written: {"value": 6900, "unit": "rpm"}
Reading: {"value": 4250, "unit": "rpm"}
